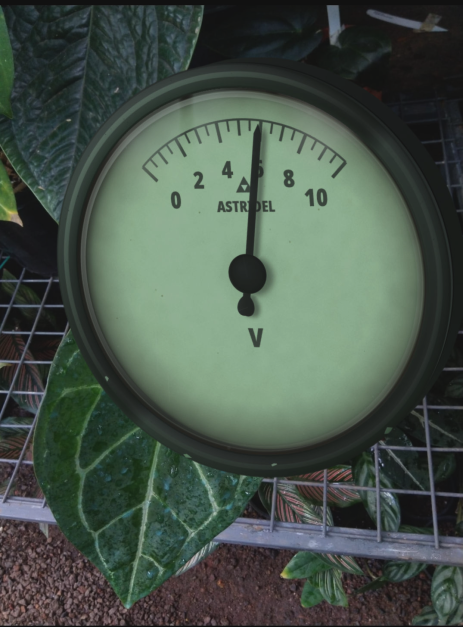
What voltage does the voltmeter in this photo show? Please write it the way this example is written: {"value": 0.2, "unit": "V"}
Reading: {"value": 6, "unit": "V"}
